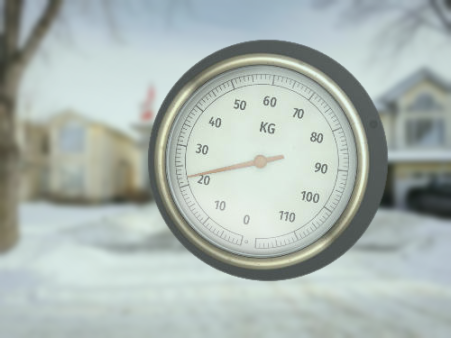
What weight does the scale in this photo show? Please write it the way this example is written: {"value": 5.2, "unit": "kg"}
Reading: {"value": 22, "unit": "kg"}
